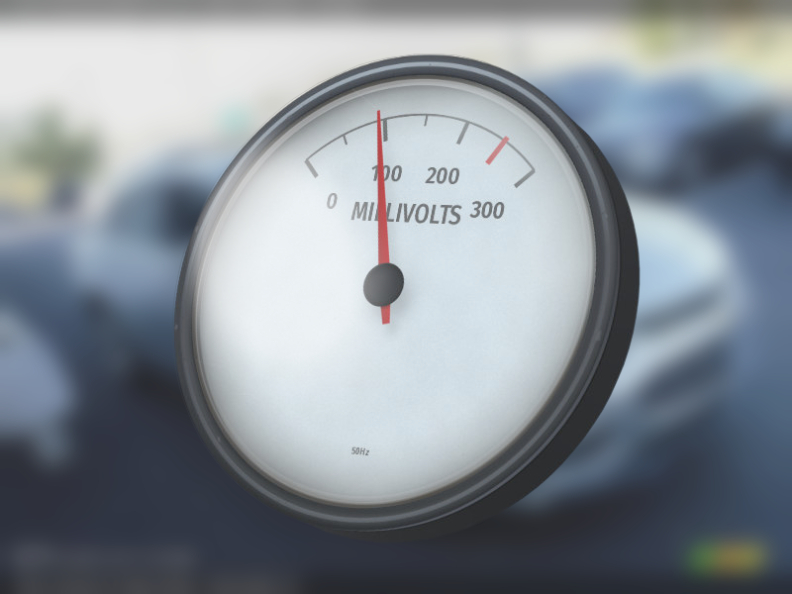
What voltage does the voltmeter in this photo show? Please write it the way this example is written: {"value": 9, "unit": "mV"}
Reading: {"value": 100, "unit": "mV"}
